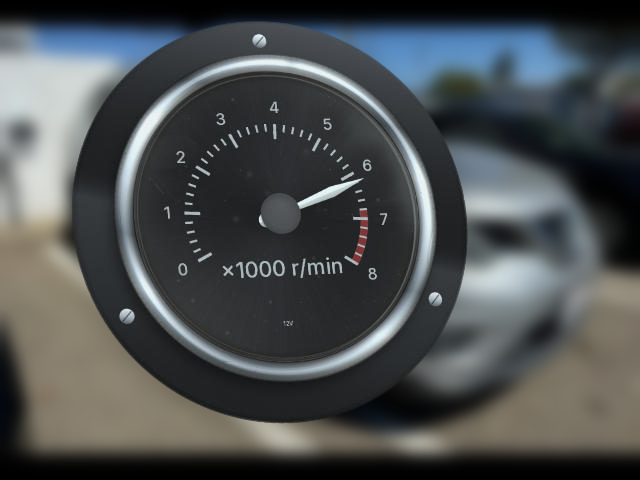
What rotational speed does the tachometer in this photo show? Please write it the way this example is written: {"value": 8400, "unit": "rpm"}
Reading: {"value": 6200, "unit": "rpm"}
